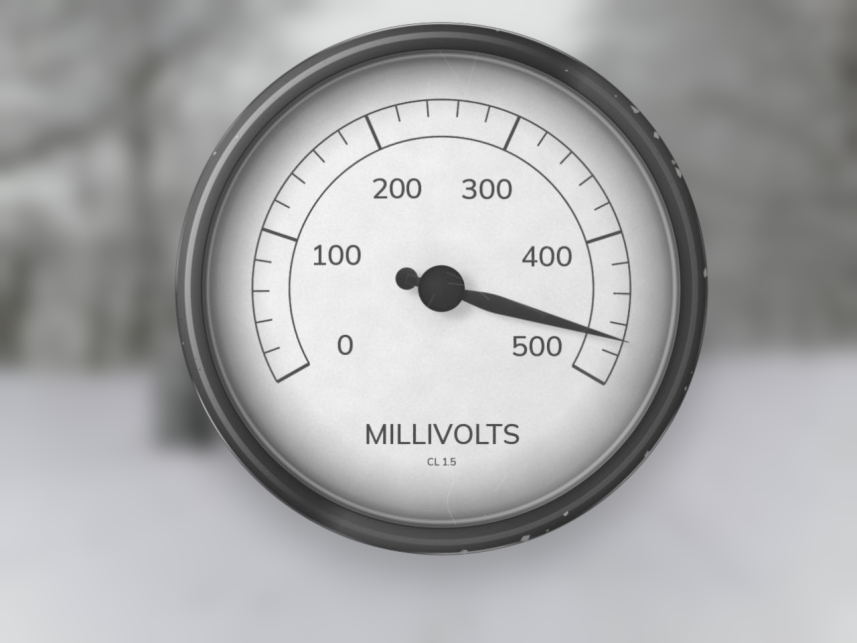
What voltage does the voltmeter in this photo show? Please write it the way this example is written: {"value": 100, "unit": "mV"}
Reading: {"value": 470, "unit": "mV"}
